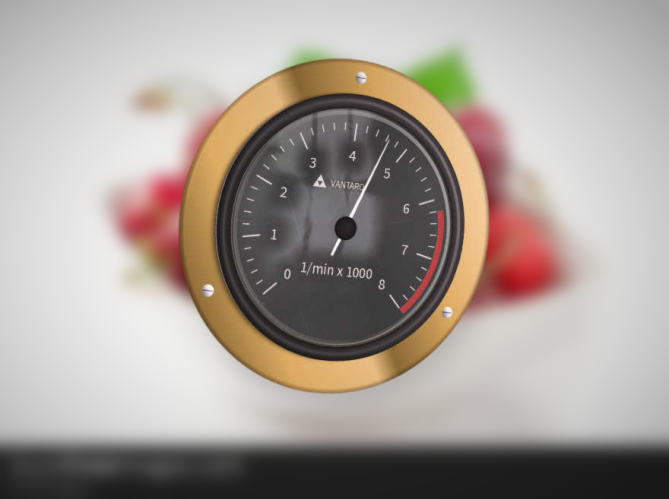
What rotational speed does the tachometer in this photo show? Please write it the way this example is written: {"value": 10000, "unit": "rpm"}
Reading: {"value": 4600, "unit": "rpm"}
